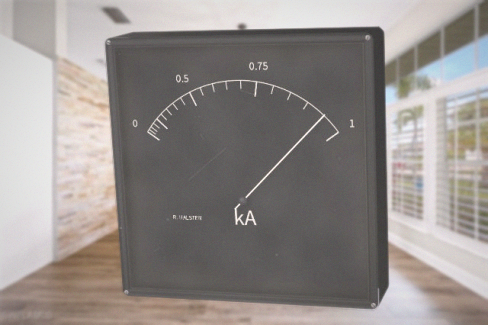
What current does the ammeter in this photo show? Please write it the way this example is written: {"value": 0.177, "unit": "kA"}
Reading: {"value": 0.95, "unit": "kA"}
